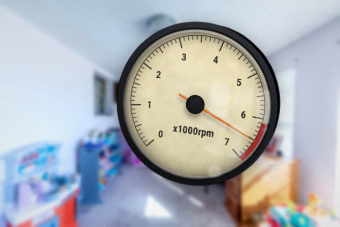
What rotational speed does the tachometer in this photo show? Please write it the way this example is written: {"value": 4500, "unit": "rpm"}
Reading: {"value": 6500, "unit": "rpm"}
